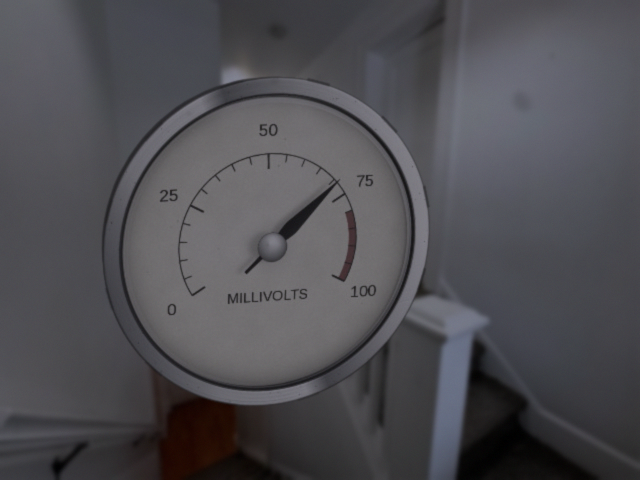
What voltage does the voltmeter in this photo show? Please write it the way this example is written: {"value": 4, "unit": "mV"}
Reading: {"value": 70, "unit": "mV"}
